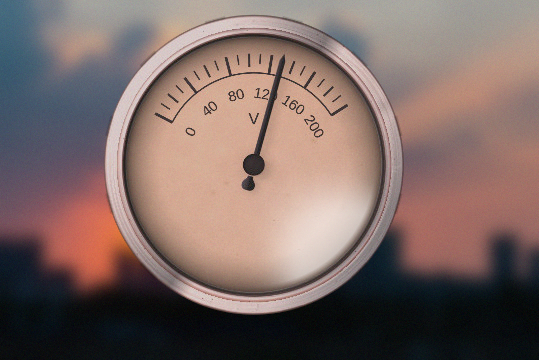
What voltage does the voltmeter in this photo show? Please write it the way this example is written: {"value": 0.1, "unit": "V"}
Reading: {"value": 130, "unit": "V"}
